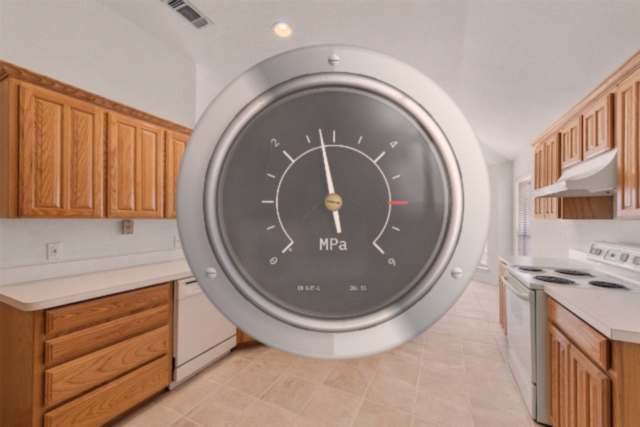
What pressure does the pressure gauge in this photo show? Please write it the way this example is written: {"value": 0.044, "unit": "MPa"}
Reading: {"value": 2.75, "unit": "MPa"}
